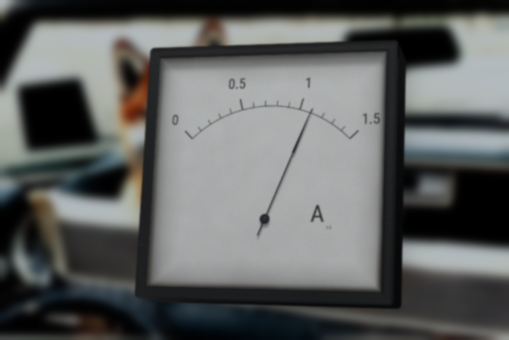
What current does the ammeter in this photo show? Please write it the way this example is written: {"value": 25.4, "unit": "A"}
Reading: {"value": 1.1, "unit": "A"}
